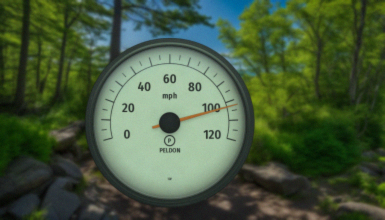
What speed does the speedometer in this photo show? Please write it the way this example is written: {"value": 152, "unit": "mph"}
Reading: {"value": 102.5, "unit": "mph"}
